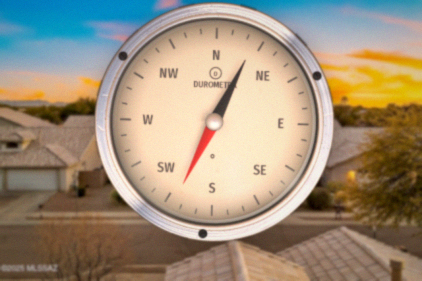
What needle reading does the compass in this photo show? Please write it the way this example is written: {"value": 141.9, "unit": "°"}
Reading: {"value": 205, "unit": "°"}
